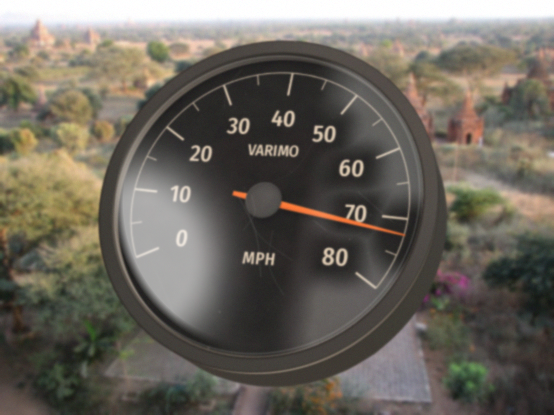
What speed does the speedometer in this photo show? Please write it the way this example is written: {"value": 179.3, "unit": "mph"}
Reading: {"value": 72.5, "unit": "mph"}
